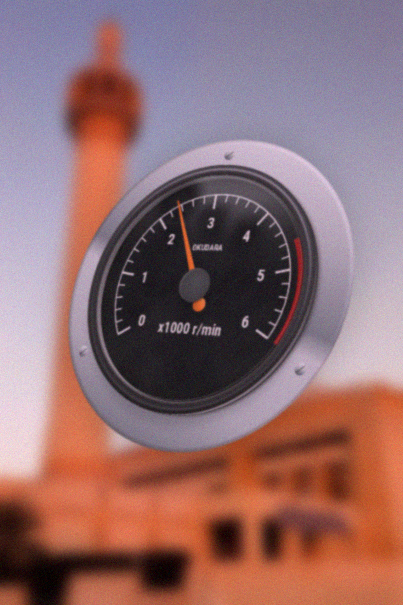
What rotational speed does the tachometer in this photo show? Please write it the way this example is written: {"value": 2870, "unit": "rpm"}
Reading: {"value": 2400, "unit": "rpm"}
